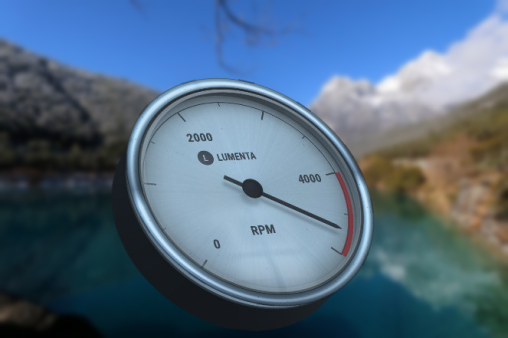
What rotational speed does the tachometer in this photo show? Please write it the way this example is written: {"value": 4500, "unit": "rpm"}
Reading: {"value": 4750, "unit": "rpm"}
